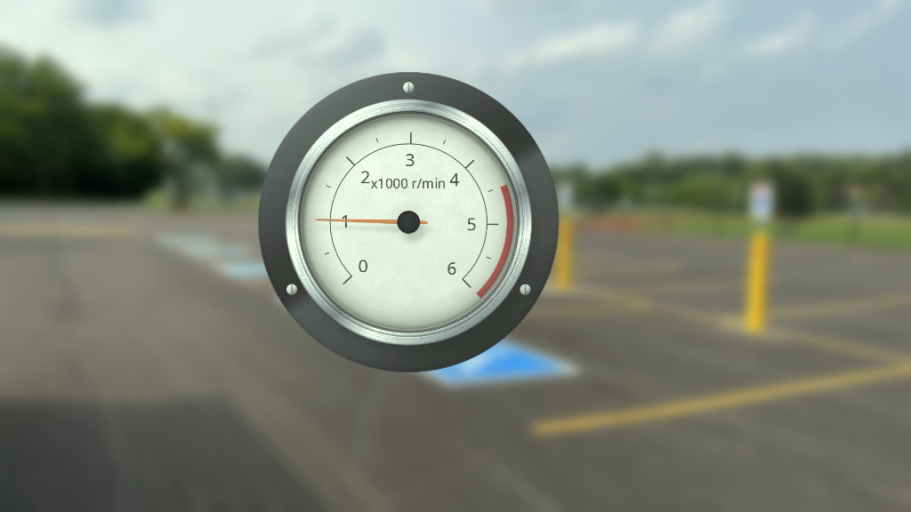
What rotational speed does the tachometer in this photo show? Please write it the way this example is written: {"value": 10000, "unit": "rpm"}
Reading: {"value": 1000, "unit": "rpm"}
